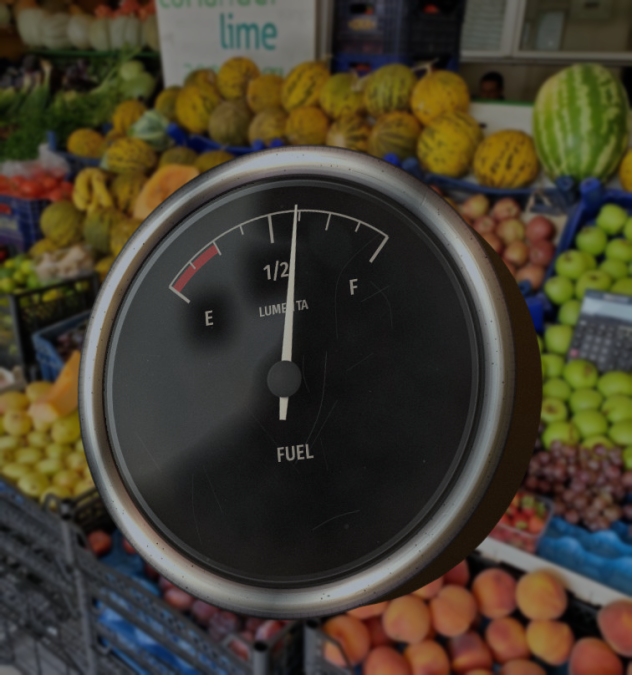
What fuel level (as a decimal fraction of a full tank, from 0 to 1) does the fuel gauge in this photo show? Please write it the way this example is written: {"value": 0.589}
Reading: {"value": 0.625}
